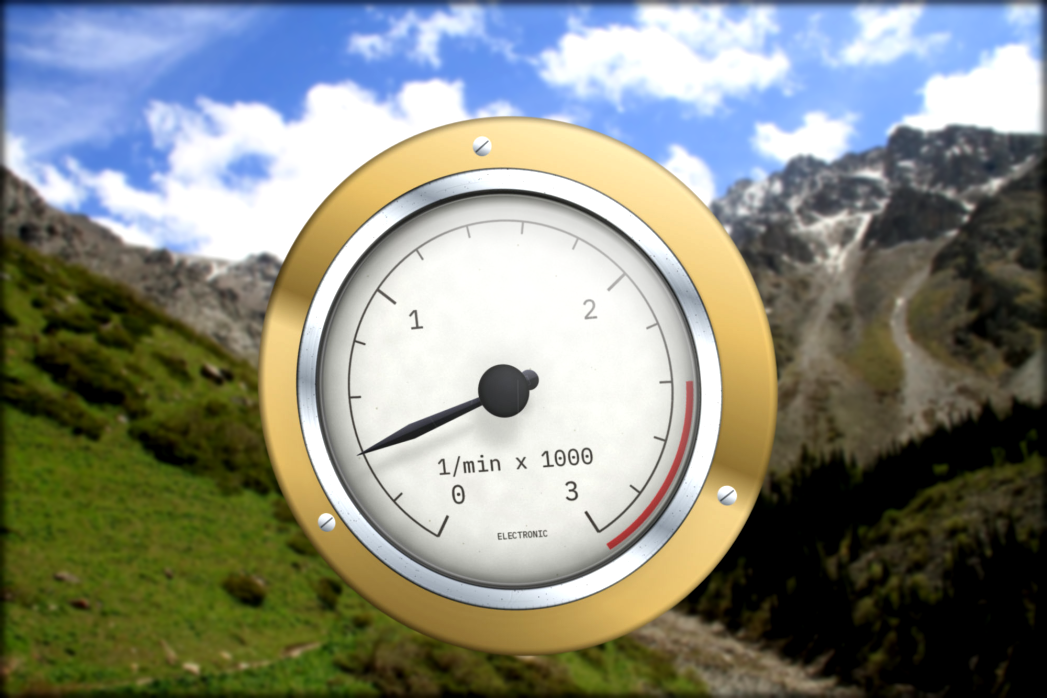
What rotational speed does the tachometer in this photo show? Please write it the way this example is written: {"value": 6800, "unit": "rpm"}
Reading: {"value": 400, "unit": "rpm"}
